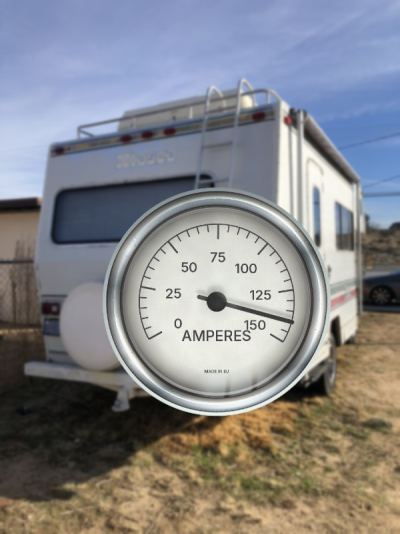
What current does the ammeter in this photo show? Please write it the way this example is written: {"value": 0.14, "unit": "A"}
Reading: {"value": 140, "unit": "A"}
